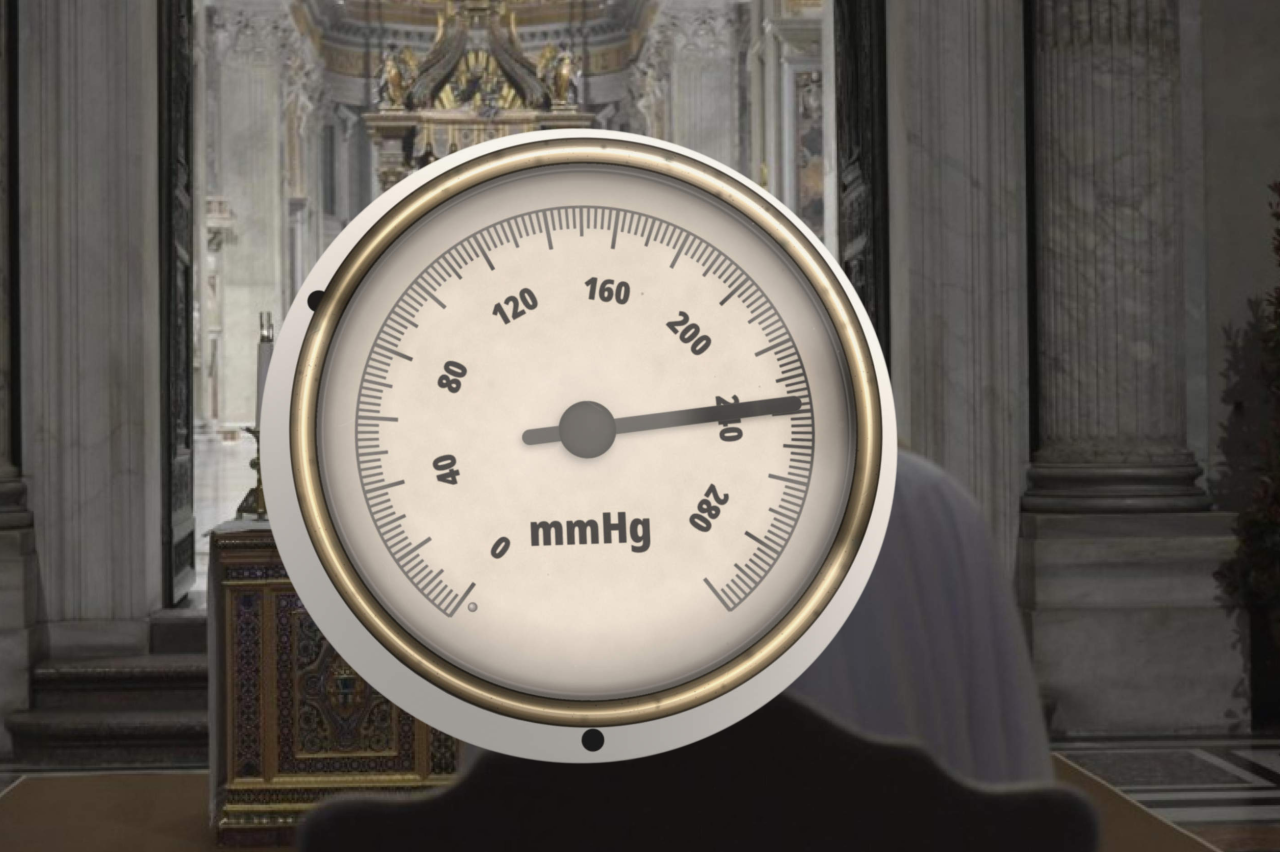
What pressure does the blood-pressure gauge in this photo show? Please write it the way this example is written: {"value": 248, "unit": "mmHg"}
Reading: {"value": 238, "unit": "mmHg"}
